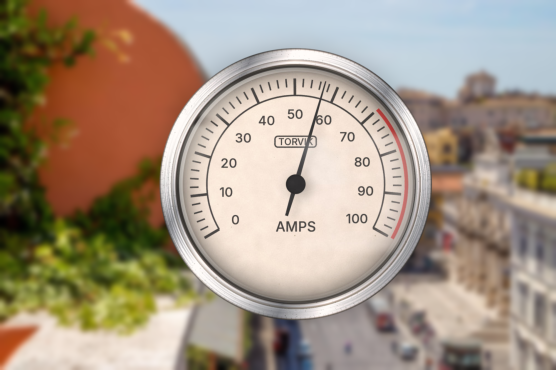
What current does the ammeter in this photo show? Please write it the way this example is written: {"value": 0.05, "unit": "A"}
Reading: {"value": 57, "unit": "A"}
